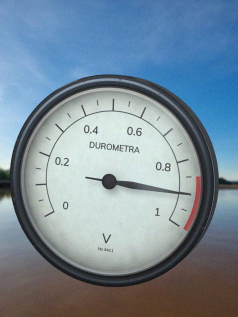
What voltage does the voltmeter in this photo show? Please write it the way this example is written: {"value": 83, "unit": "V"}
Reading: {"value": 0.9, "unit": "V"}
